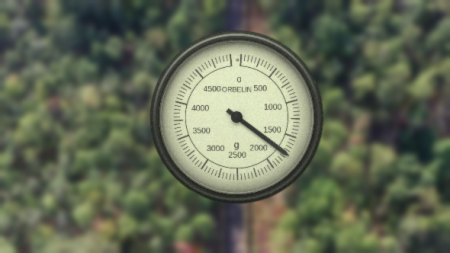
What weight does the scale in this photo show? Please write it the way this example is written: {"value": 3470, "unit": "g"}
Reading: {"value": 1750, "unit": "g"}
